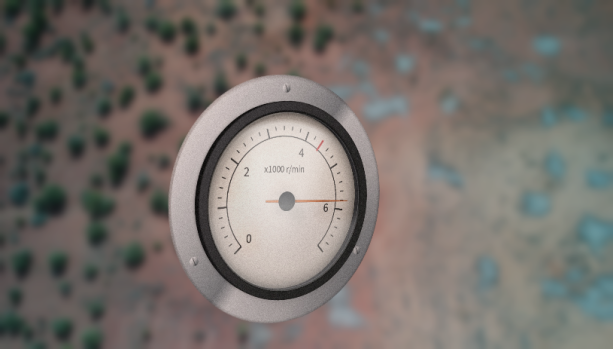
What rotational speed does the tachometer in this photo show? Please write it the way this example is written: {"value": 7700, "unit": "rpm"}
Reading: {"value": 5800, "unit": "rpm"}
